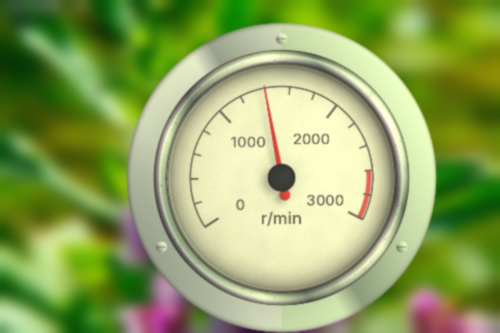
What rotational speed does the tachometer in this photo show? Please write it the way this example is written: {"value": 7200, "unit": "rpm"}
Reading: {"value": 1400, "unit": "rpm"}
